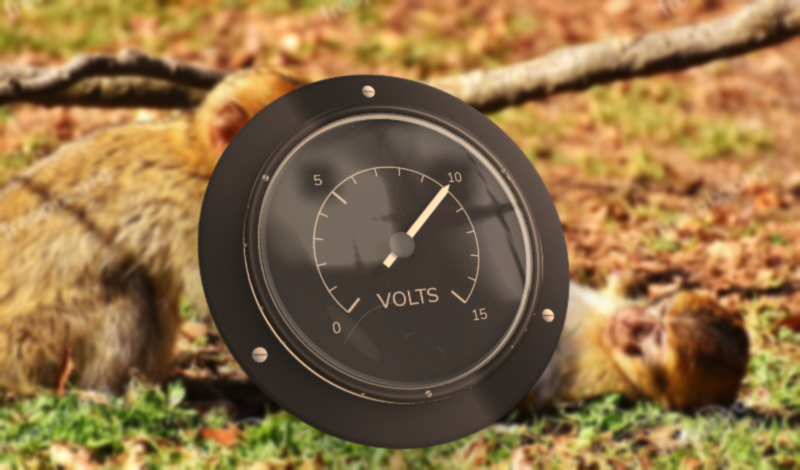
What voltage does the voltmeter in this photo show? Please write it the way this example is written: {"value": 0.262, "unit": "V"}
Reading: {"value": 10, "unit": "V"}
